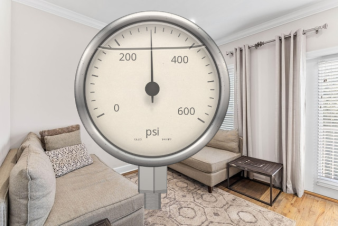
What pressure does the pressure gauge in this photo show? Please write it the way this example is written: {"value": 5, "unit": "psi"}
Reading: {"value": 290, "unit": "psi"}
